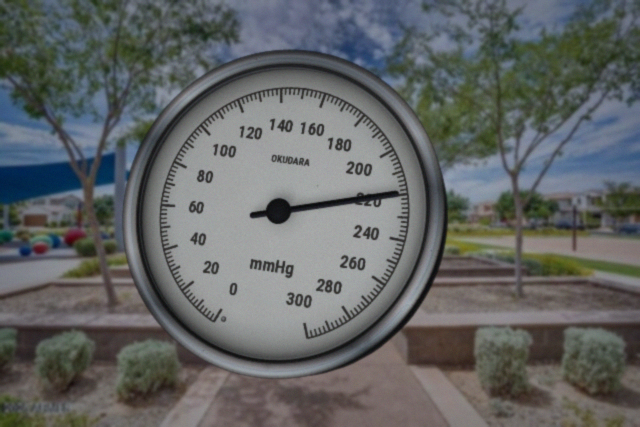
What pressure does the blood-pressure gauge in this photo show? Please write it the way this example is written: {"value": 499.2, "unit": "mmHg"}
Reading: {"value": 220, "unit": "mmHg"}
